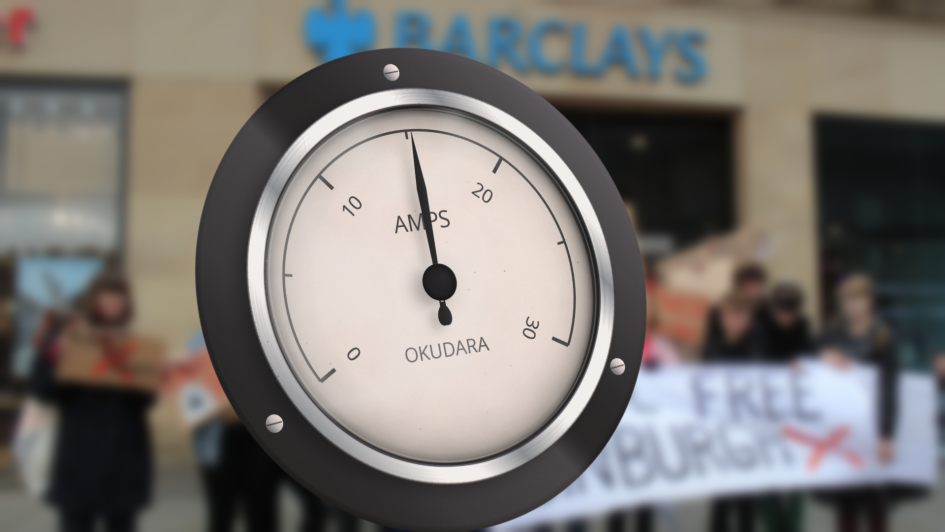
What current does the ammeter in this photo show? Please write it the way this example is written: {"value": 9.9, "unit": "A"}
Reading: {"value": 15, "unit": "A"}
